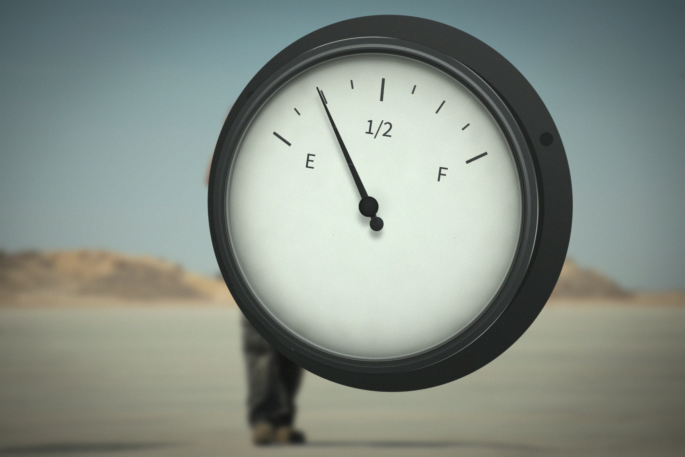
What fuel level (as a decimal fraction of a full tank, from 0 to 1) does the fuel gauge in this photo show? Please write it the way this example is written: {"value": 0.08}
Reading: {"value": 0.25}
